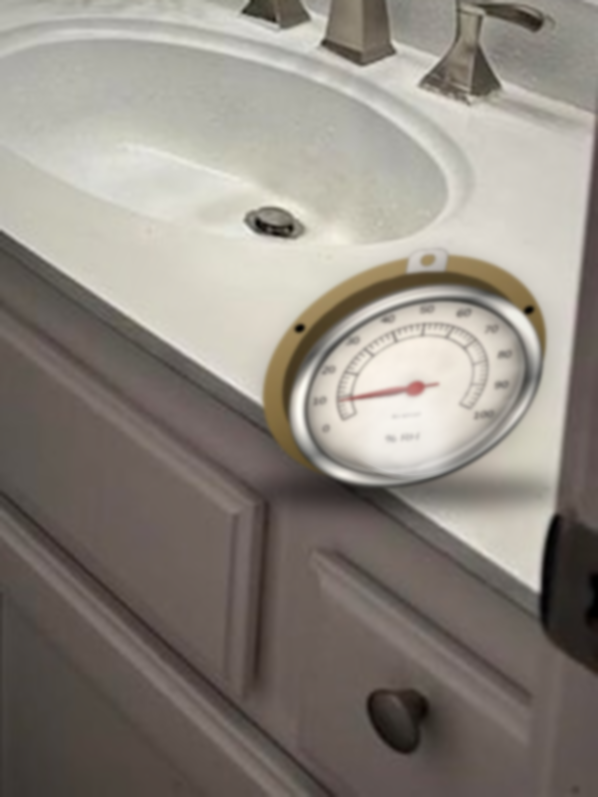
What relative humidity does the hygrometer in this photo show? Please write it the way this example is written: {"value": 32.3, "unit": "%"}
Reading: {"value": 10, "unit": "%"}
